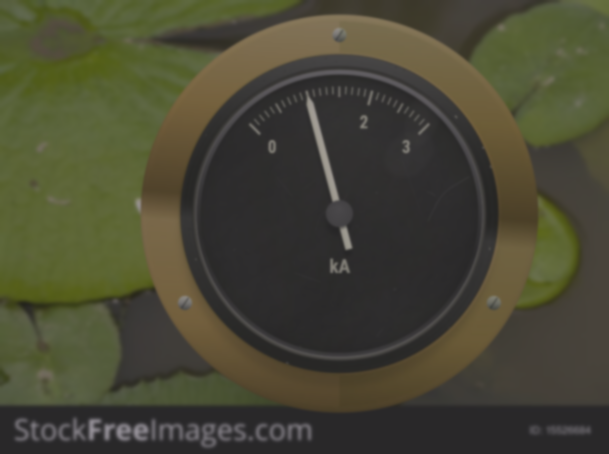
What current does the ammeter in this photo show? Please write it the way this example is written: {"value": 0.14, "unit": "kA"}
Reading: {"value": 1, "unit": "kA"}
